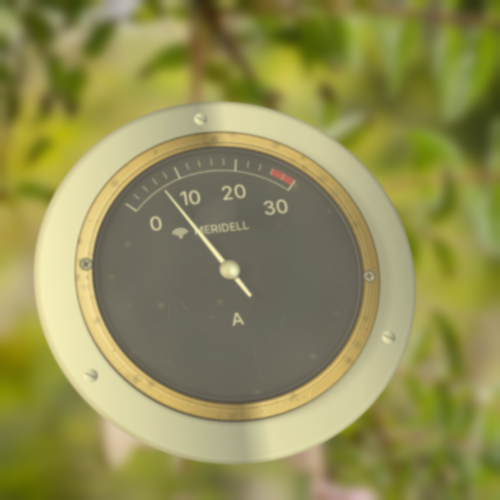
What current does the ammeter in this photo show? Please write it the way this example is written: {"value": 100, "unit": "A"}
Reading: {"value": 6, "unit": "A"}
